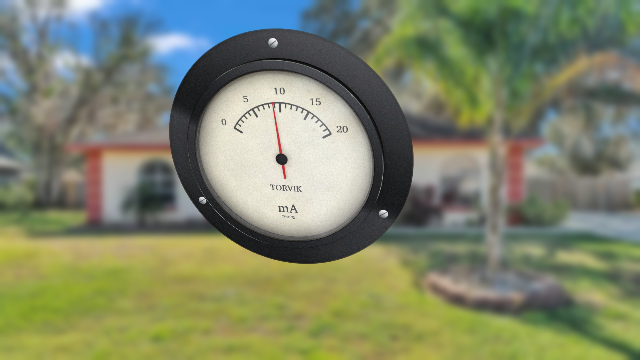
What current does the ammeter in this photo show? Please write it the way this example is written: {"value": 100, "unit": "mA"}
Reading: {"value": 9, "unit": "mA"}
